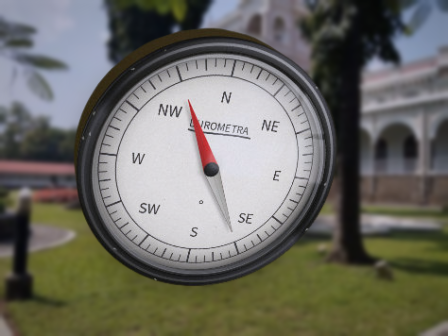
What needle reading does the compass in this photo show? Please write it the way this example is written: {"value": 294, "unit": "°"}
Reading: {"value": 330, "unit": "°"}
